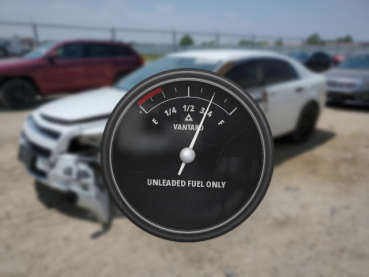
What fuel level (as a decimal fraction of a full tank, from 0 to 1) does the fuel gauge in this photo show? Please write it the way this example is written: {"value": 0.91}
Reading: {"value": 0.75}
